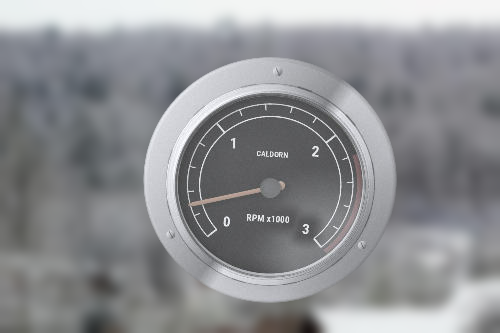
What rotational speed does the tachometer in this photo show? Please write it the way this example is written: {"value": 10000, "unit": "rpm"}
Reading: {"value": 300, "unit": "rpm"}
